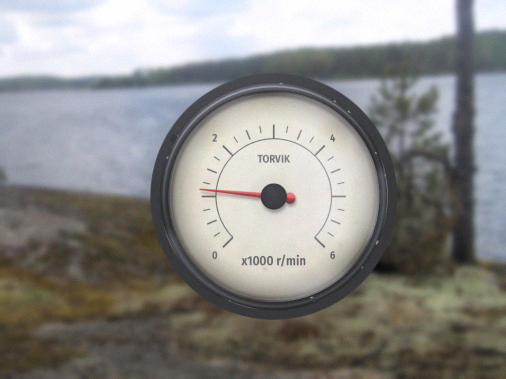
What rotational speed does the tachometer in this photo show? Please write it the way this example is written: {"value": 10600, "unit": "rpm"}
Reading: {"value": 1125, "unit": "rpm"}
